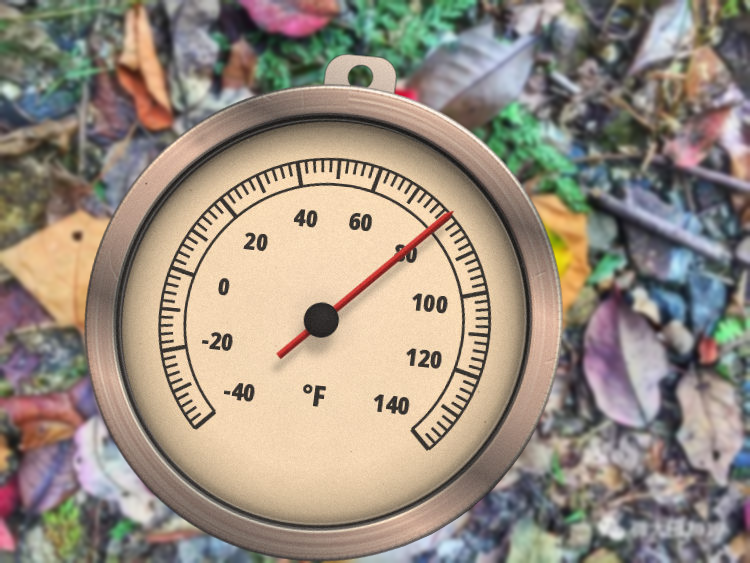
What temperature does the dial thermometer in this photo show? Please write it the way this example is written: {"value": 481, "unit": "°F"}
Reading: {"value": 80, "unit": "°F"}
